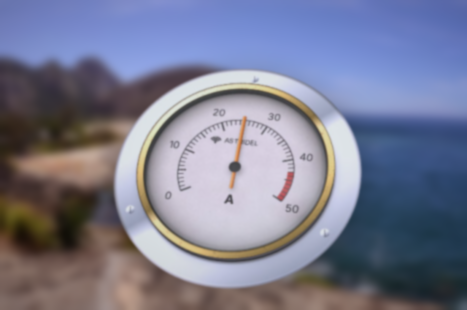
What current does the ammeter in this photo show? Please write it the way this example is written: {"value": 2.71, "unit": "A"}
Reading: {"value": 25, "unit": "A"}
